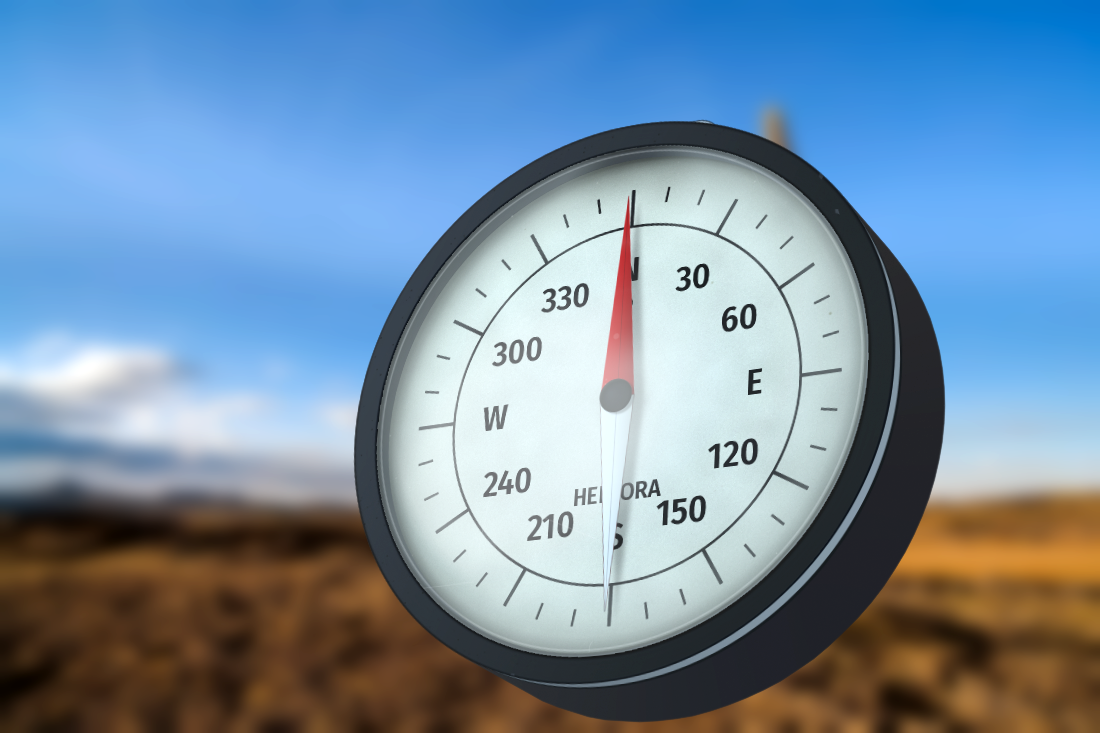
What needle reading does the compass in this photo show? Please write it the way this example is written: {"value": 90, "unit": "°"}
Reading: {"value": 0, "unit": "°"}
